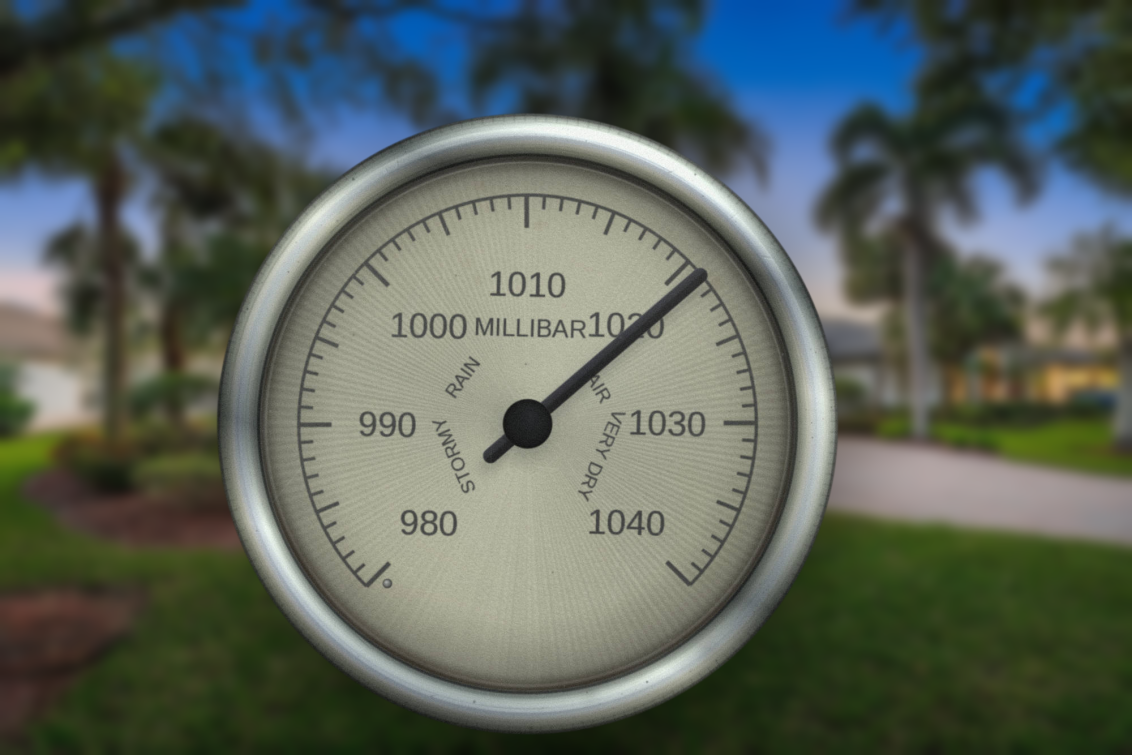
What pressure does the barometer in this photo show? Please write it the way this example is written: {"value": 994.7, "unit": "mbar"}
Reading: {"value": 1021, "unit": "mbar"}
